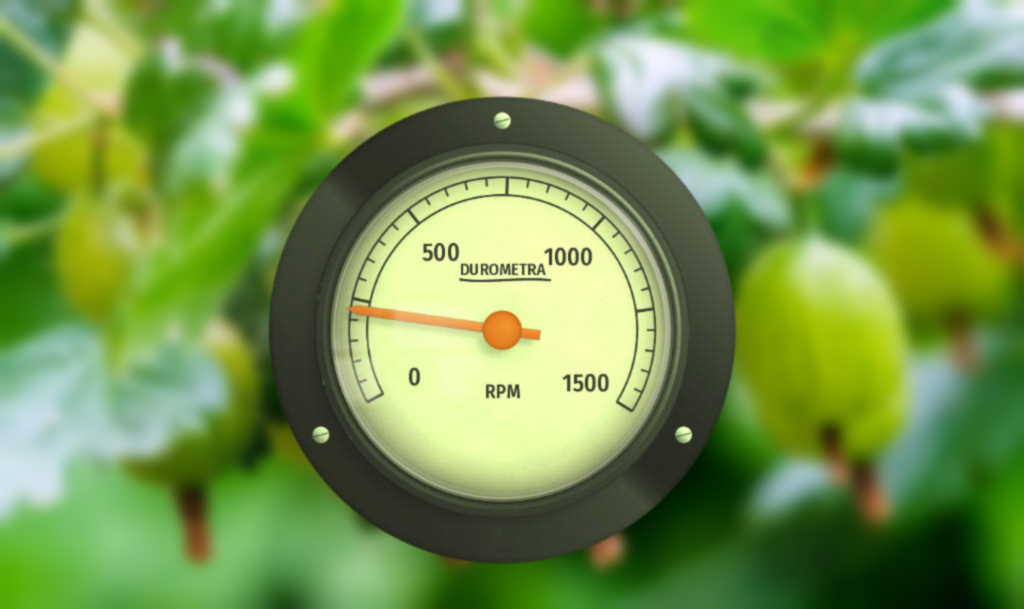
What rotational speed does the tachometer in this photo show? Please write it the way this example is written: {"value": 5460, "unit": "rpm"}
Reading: {"value": 225, "unit": "rpm"}
